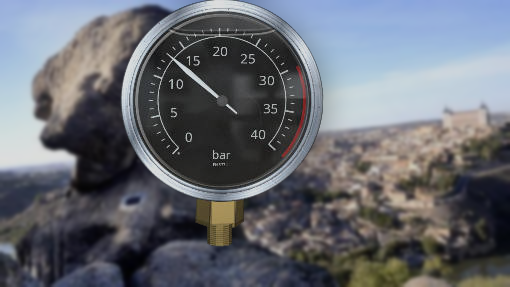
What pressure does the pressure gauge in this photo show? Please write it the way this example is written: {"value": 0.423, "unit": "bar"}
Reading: {"value": 13, "unit": "bar"}
